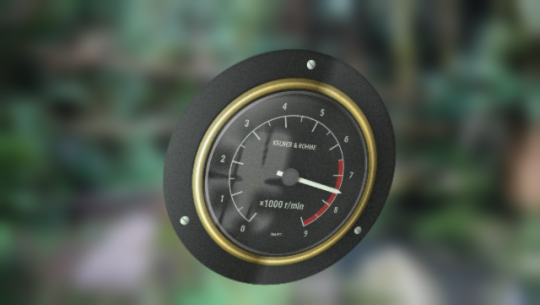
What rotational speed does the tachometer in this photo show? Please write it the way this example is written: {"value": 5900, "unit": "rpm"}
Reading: {"value": 7500, "unit": "rpm"}
